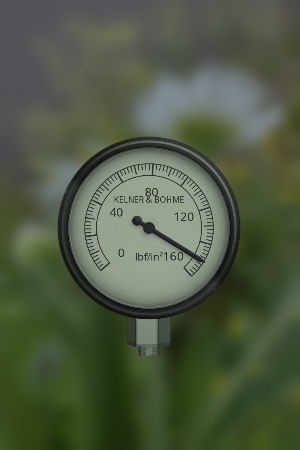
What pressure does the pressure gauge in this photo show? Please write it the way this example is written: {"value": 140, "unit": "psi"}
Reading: {"value": 150, "unit": "psi"}
